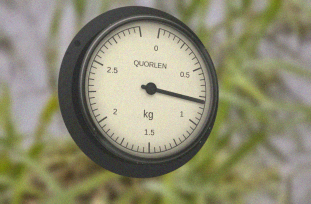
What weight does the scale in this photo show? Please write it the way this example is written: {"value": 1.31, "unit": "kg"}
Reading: {"value": 0.8, "unit": "kg"}
